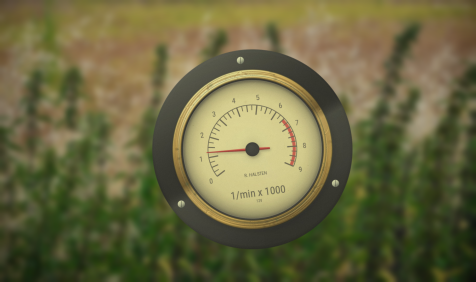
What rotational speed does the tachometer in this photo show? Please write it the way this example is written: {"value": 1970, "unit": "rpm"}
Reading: {"value": 1250, "unit": "rpm"}
